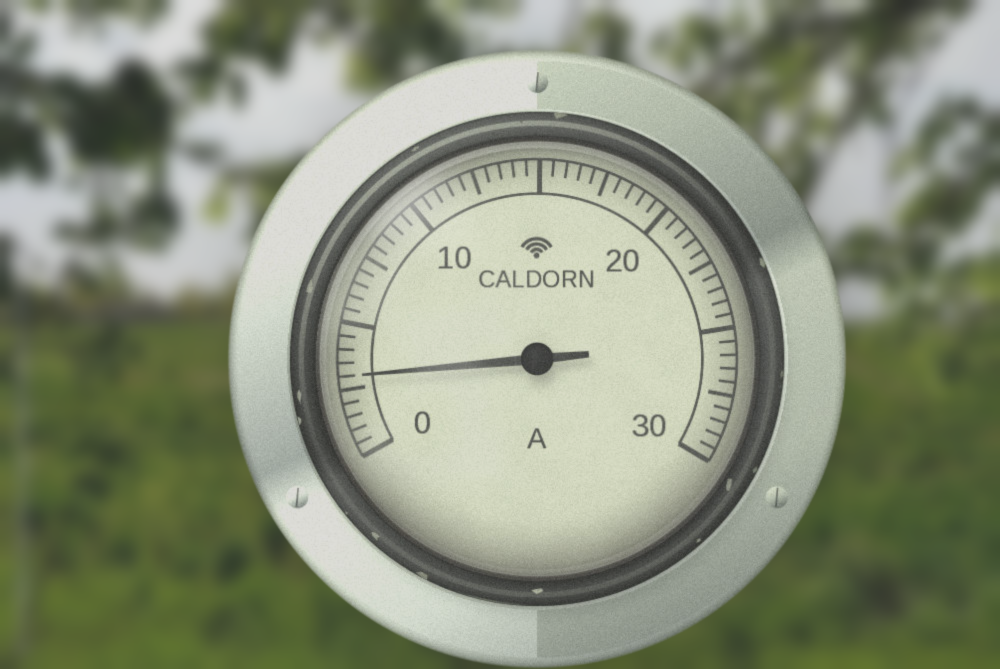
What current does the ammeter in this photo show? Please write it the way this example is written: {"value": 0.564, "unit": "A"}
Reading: {"value": 3, "unit": "A"}
